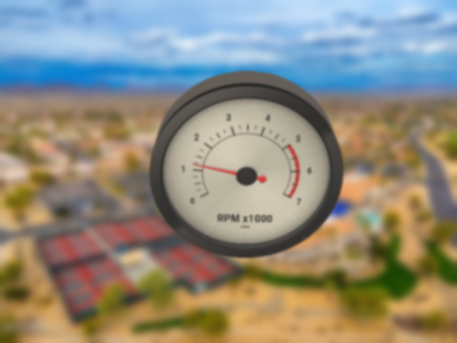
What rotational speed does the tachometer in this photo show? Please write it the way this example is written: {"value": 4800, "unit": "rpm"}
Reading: {"value": 1250, "unit": "rpm"}
